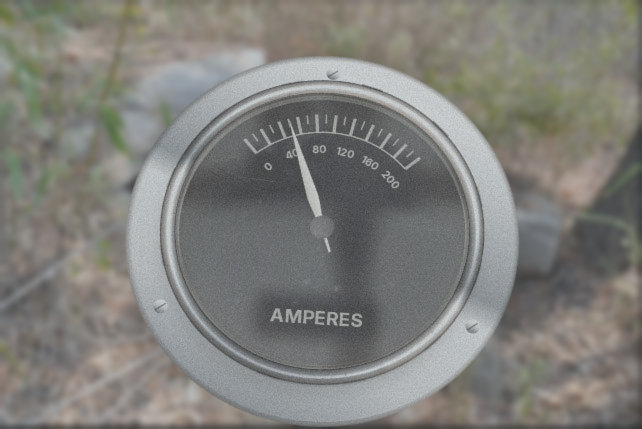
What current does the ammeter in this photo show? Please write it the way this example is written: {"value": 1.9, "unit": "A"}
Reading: {"value": 50, "unit": "A"}
